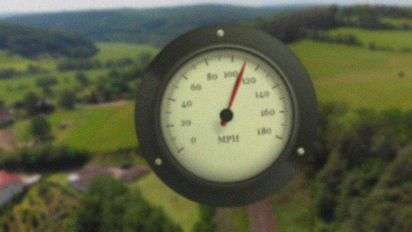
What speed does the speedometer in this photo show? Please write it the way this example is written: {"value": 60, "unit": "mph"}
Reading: {"value": 110, "unit": "mph"}
